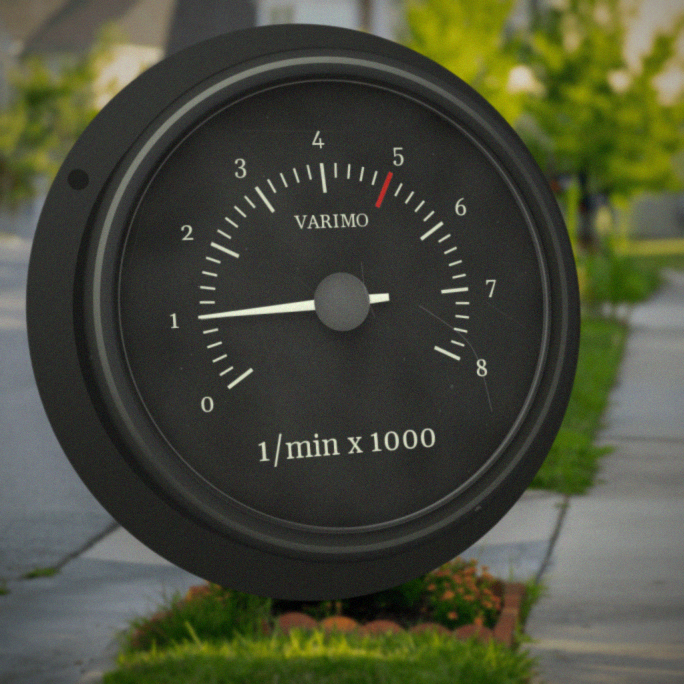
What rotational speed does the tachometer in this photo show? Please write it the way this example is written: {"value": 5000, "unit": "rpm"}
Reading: {"value": 1000, "unit": "rpm"}
